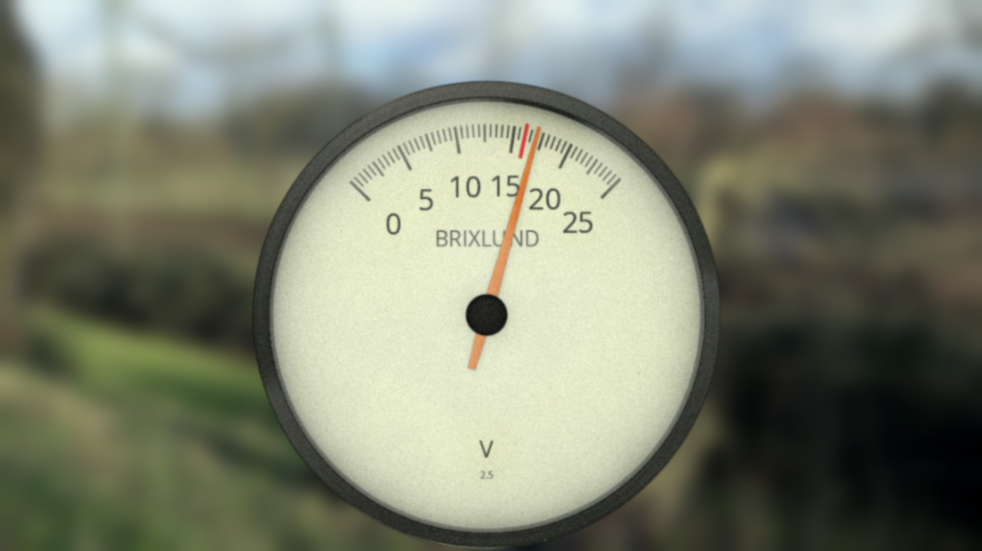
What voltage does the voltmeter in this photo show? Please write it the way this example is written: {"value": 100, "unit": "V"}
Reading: {"value": 17, "unit": "V"}
